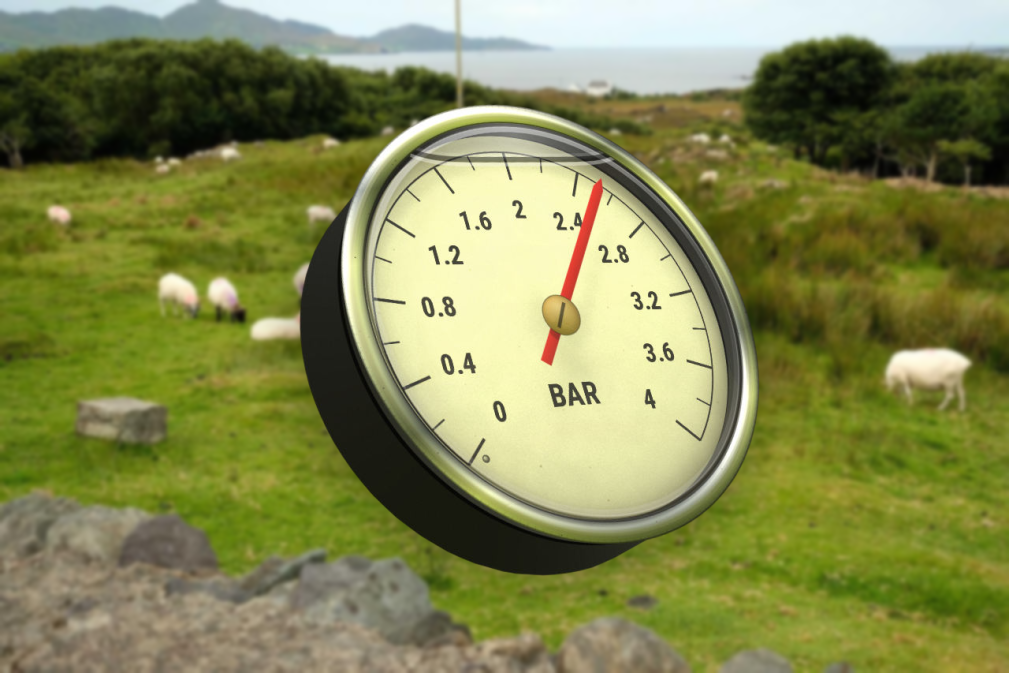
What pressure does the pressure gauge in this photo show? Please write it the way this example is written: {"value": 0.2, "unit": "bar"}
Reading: {"value": 2.5, "unit": "bar"}
